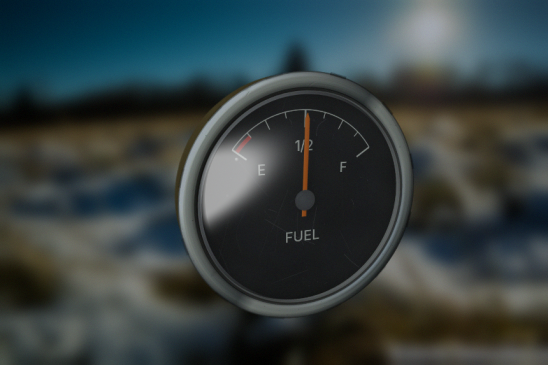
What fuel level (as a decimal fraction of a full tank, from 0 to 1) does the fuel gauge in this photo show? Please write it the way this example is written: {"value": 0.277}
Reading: {"value": 0.5}
